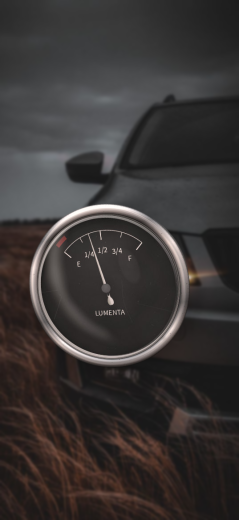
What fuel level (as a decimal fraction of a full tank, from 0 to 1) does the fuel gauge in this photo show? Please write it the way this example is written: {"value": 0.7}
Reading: {"value": 0.375}
